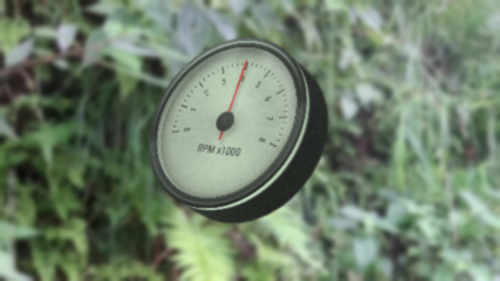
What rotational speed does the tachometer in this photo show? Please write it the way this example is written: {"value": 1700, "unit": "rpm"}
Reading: {"value": 4000, "unit": "rpm"}
